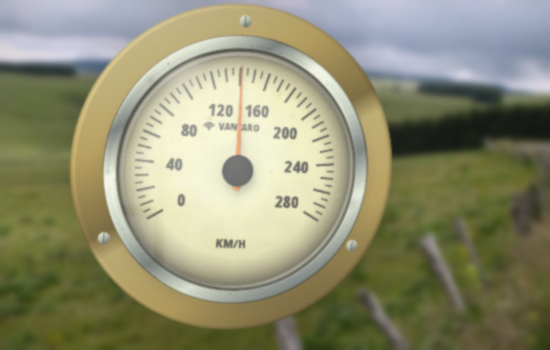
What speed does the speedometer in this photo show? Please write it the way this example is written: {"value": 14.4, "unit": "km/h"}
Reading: {"value": 140, "unit": "km/h"}
